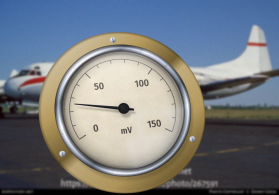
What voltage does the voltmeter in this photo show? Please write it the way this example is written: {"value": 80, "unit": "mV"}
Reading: {"value": 25, "unit": "mV"}
